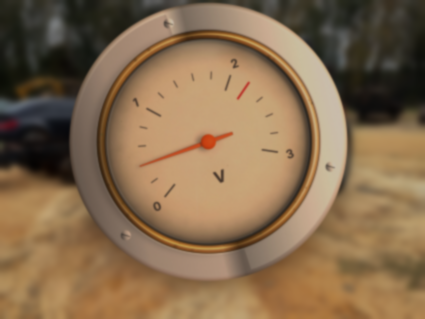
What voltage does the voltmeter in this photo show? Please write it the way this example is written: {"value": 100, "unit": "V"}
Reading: {"value": 0.4, "unit": "V"}
